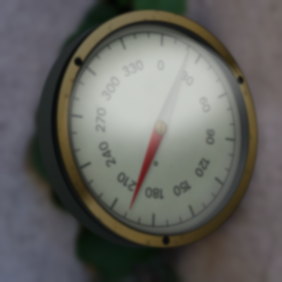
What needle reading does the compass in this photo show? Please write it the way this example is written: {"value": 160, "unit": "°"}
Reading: {"value": 200, "unit": "°"}
